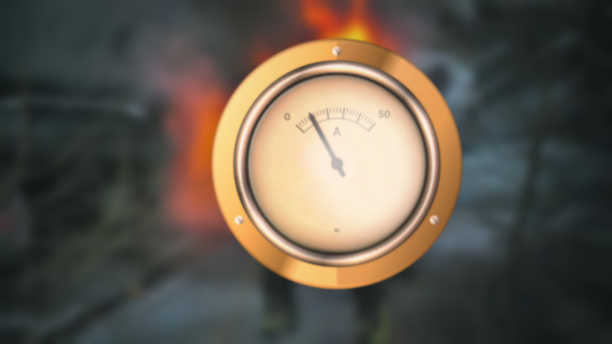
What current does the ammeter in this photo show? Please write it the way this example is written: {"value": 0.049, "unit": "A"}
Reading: {"value": 10, "unit": "A"}
